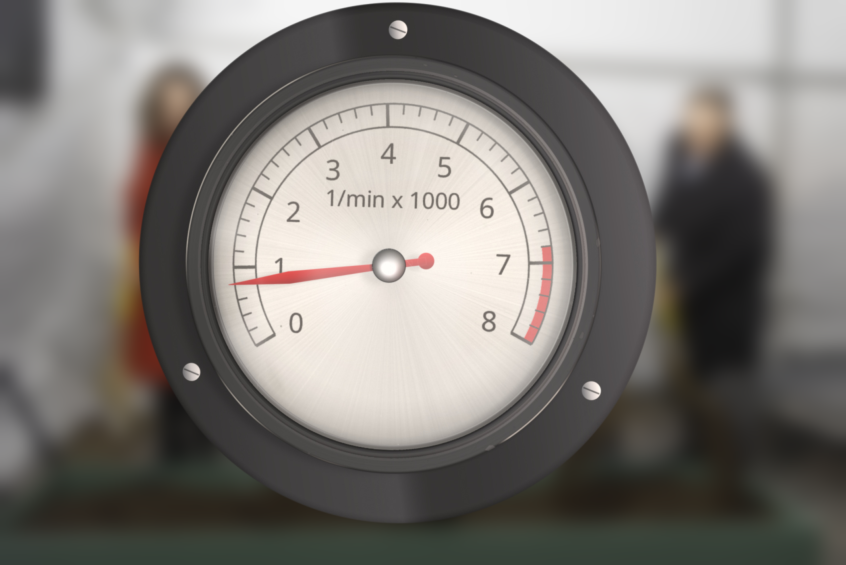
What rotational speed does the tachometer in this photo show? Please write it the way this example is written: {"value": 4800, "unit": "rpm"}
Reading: {"value": 800, "unit": "rpm"}
